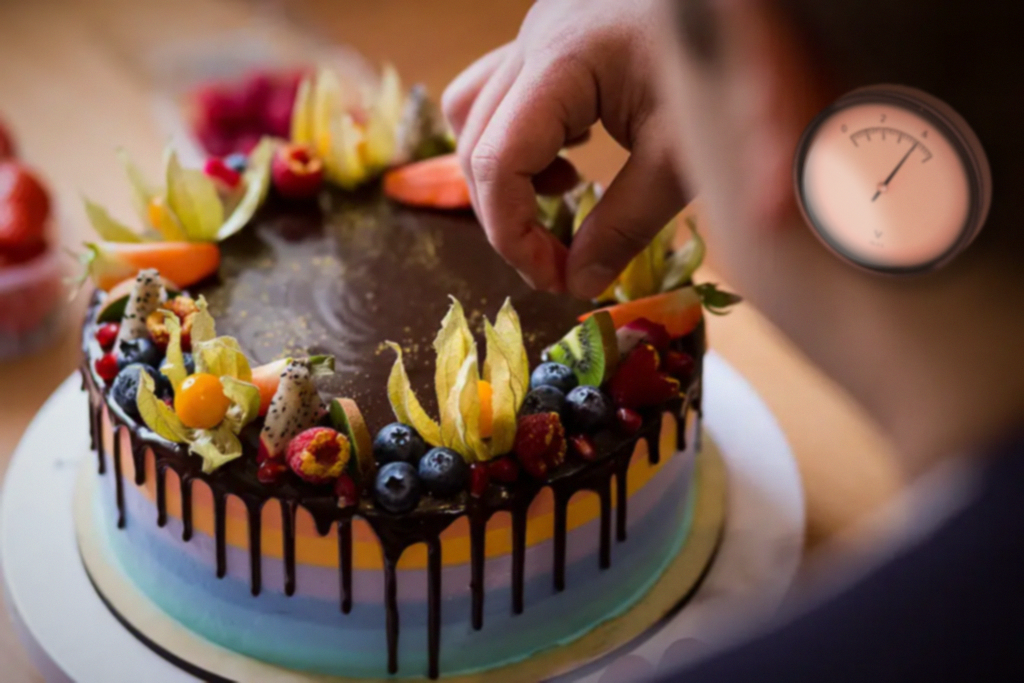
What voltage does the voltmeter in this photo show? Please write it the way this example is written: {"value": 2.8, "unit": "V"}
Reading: {"value": 4, "unit": "V"}
